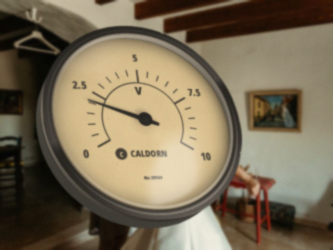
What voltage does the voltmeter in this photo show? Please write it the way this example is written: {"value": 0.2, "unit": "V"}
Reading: {"value": 2, "unit": "V"}
